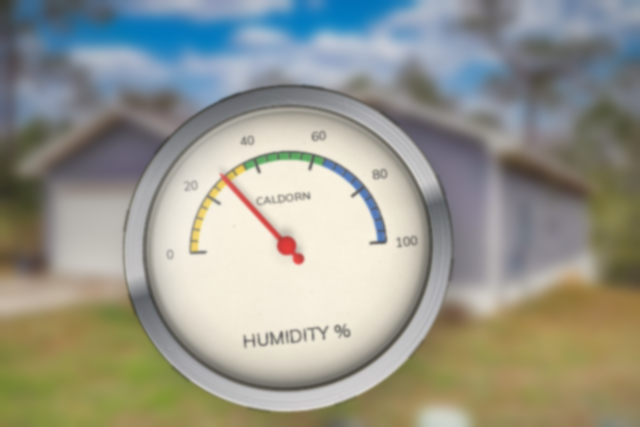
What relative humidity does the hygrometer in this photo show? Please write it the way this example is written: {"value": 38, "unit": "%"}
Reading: {"value": 28, "unit": "%"}
